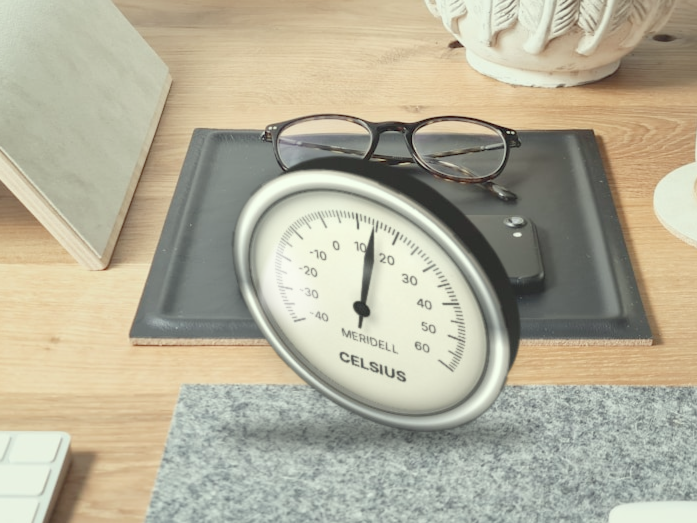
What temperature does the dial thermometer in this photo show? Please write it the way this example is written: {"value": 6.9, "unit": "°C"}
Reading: {"value": 15, "unit": "°C"}
